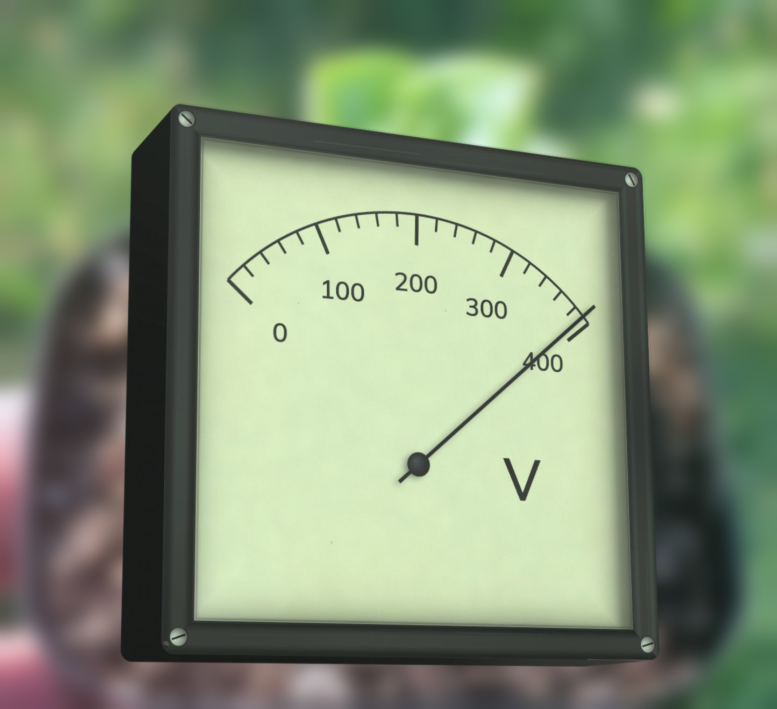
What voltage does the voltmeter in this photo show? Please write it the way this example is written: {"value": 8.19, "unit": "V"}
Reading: {"value": 390, "unit": "V"}
